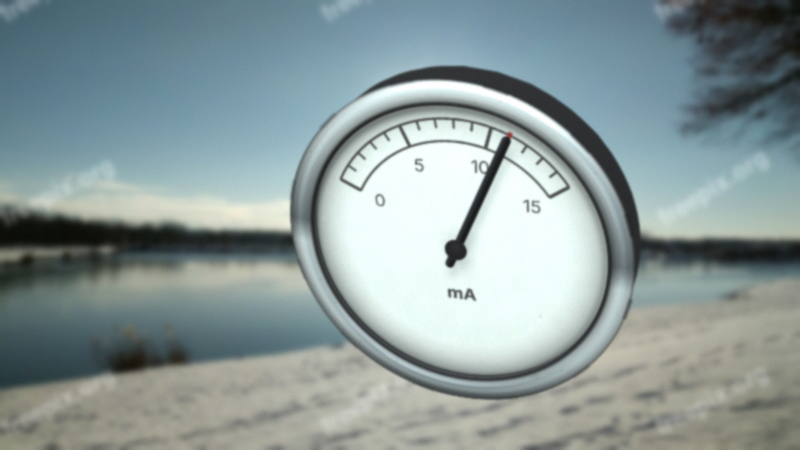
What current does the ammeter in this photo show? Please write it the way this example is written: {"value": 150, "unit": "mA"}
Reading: {"value": 11, "unit": "mA"}
